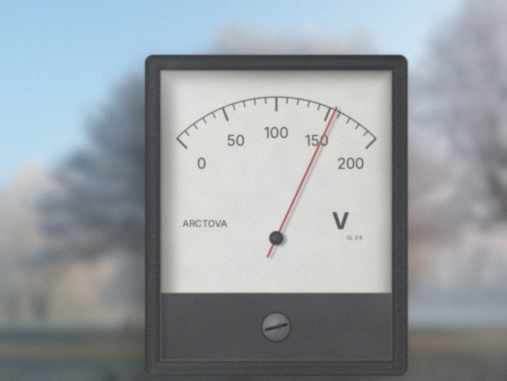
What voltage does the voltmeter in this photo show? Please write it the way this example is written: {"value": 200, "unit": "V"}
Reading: {"value": 155, "unit": "V"}
